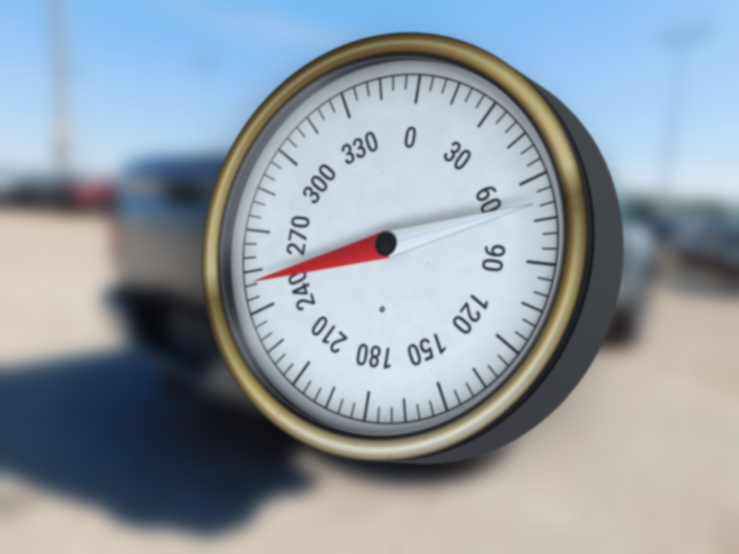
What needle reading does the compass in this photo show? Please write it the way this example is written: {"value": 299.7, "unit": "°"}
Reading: {"value": 250, "unit": "°"}
